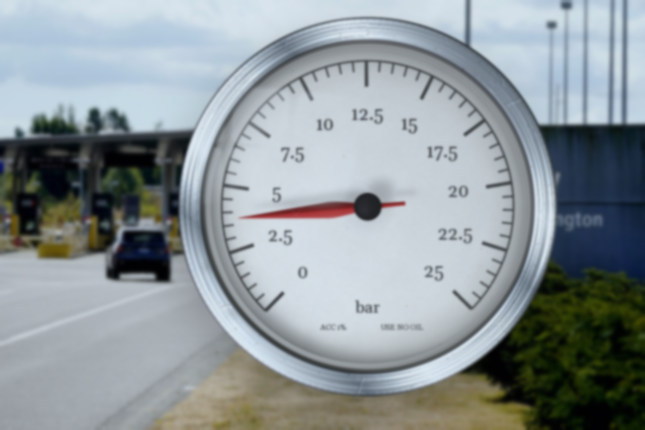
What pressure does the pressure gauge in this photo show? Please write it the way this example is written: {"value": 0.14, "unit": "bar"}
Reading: {"value": 3.75, "unit": "bar"}
